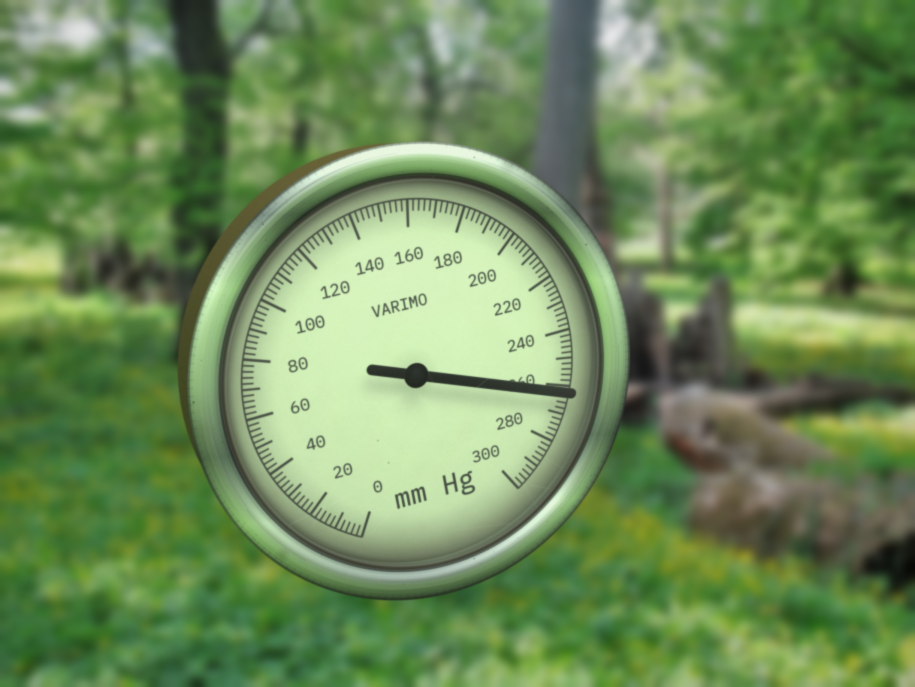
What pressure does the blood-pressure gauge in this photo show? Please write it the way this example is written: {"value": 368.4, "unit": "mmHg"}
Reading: {"value": 262, "unit": "mmHg"}
